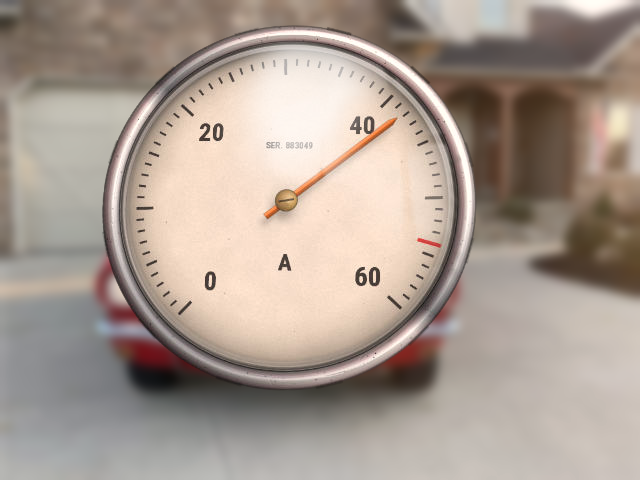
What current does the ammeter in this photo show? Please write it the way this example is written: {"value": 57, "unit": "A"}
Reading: {"value": 42, "unit": "A"}
